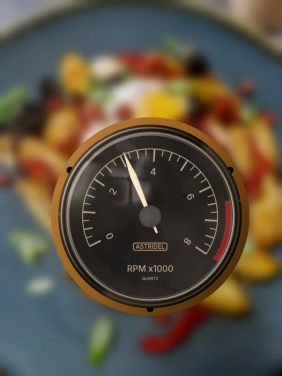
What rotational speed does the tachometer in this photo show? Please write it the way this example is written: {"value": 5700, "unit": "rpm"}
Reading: {"value": 3125, "unit": "rpm"}
